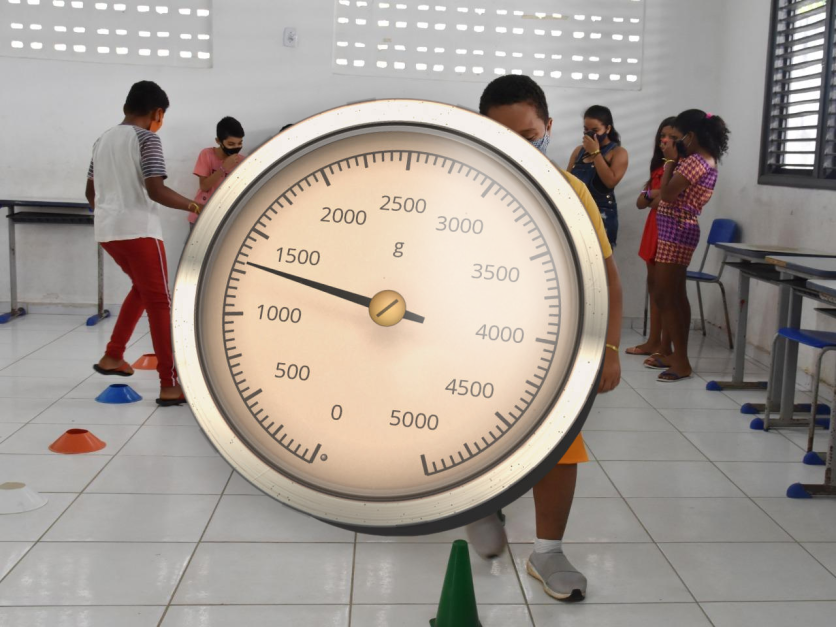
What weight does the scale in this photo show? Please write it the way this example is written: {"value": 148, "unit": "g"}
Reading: {"value": 1300, "unit": "g"}
